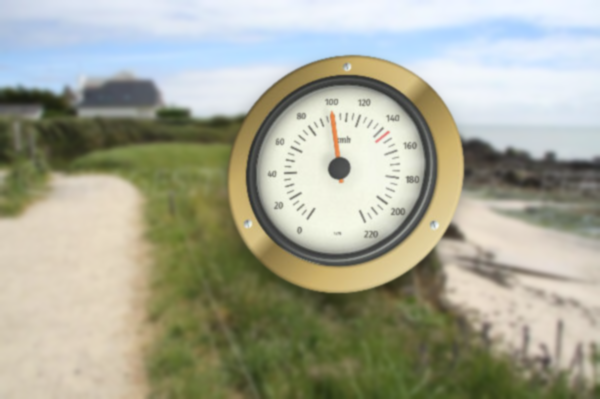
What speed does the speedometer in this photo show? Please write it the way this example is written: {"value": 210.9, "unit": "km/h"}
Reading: {"value": 100, "unit": "km/h"}
